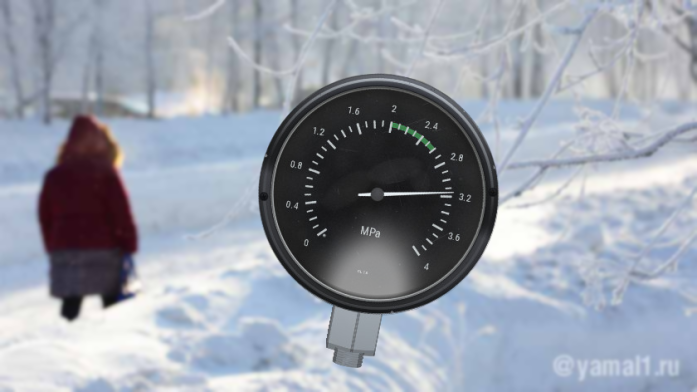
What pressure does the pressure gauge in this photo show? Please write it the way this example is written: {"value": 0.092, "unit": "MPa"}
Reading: {"value": 3.15, "unit": "MPa"}
